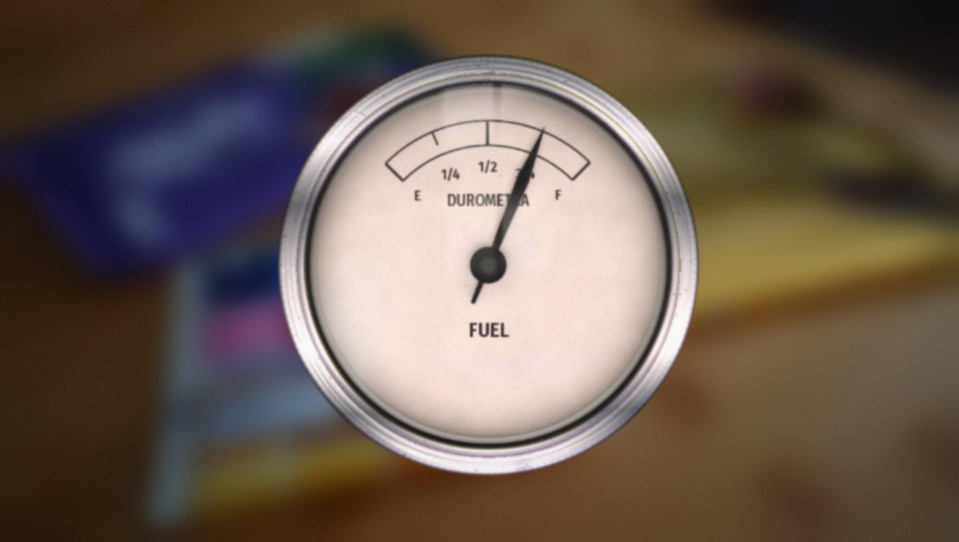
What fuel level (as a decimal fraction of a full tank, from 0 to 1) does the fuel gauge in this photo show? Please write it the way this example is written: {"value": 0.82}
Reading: {"value": 0.75}
